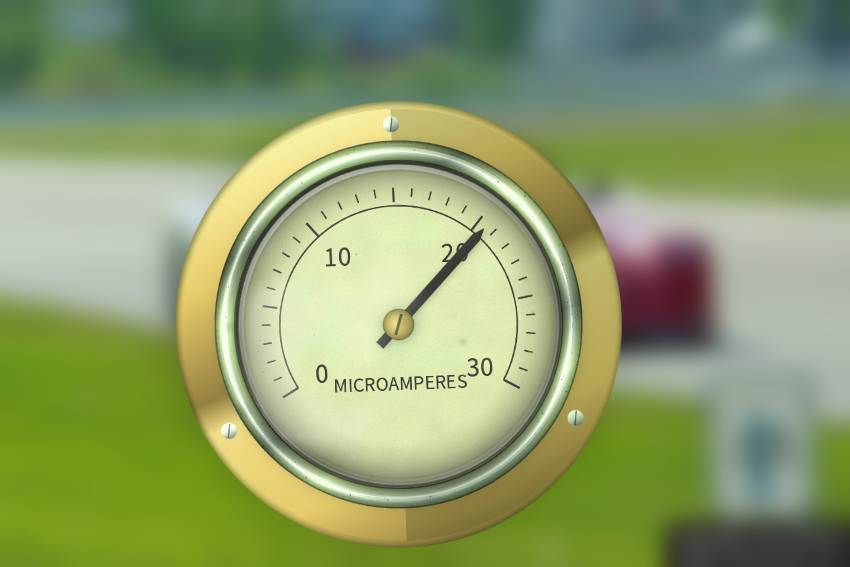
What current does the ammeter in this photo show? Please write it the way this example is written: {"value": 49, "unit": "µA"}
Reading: {"value": 20.5, "unit": "µA"}
